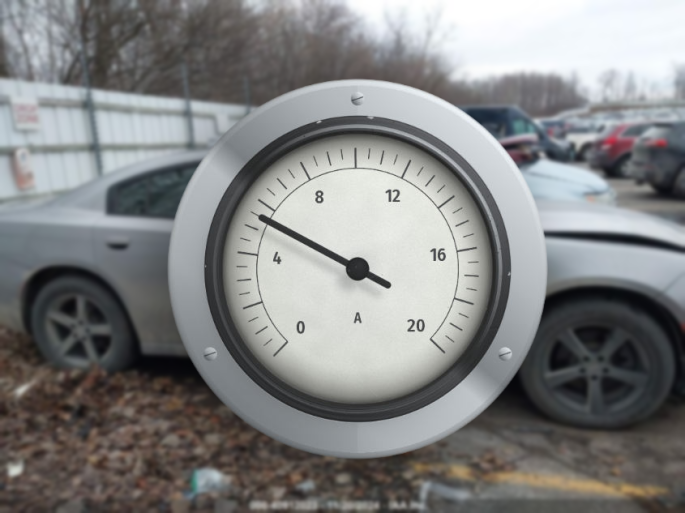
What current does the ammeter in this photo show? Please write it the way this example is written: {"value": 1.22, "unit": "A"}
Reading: {"value": 5.5, "unit": "A"}
